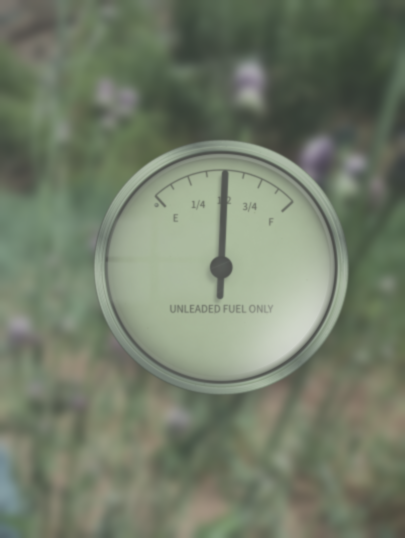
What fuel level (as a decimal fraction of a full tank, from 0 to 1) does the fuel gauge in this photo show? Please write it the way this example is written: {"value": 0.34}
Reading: {"value": 0.5}
